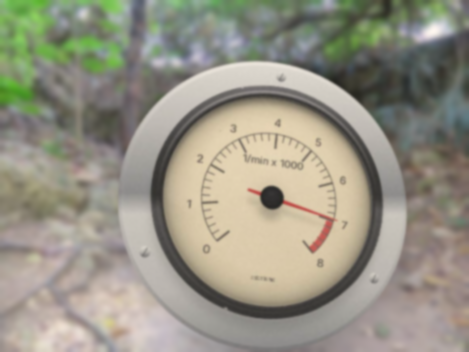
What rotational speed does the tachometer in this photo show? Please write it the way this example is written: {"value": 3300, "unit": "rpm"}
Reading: {"value": 7000, "unit": "rpm"}
